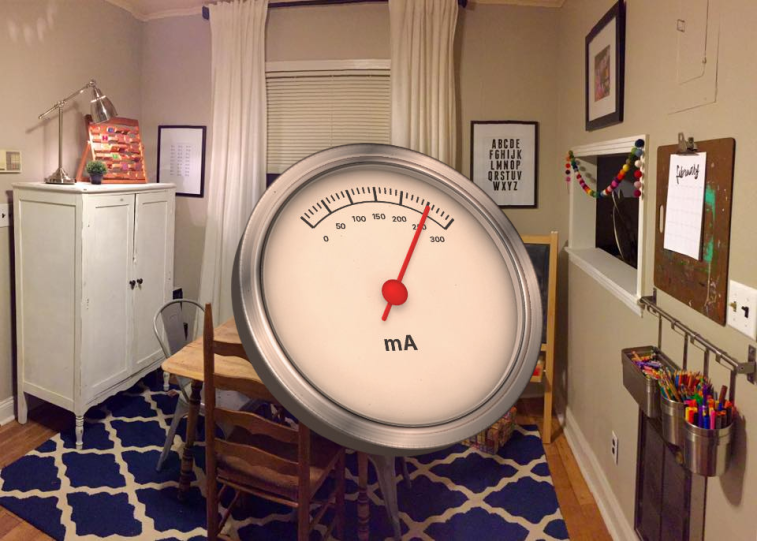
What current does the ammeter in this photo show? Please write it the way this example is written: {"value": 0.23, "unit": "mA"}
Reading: {"value": 250, "unit": "mA"}
